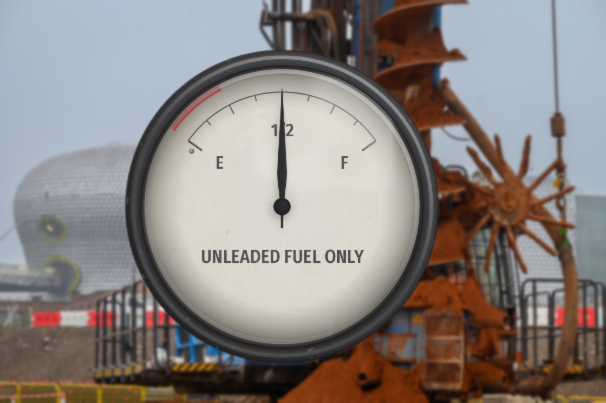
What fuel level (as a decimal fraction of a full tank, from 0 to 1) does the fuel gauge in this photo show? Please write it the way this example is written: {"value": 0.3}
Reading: {"value": 0.5}
